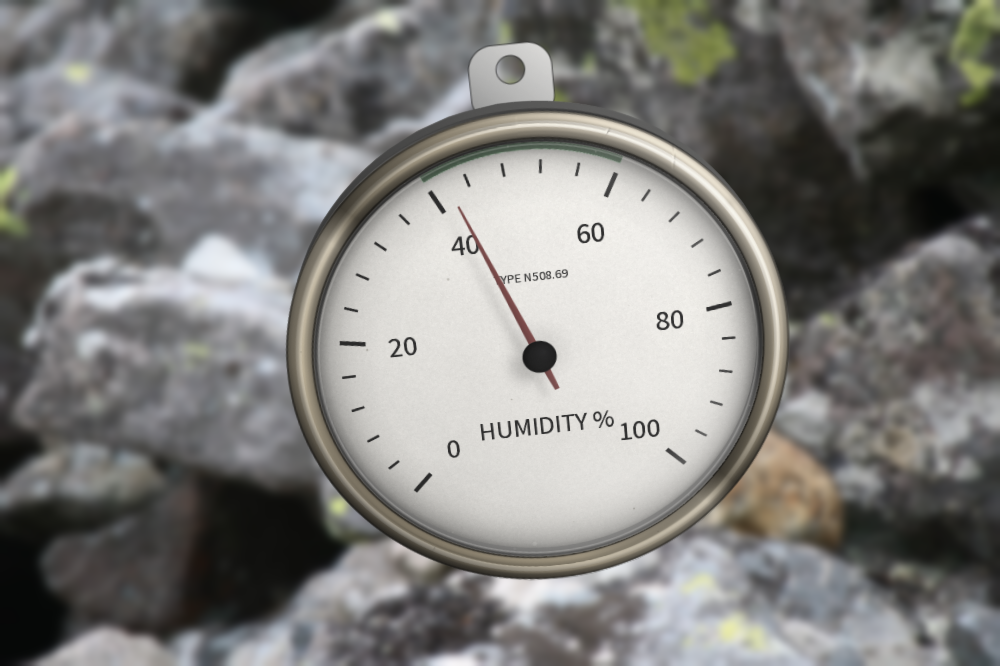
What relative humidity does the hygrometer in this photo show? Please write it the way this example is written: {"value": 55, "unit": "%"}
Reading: {"value": 42, "unit": "%"}
